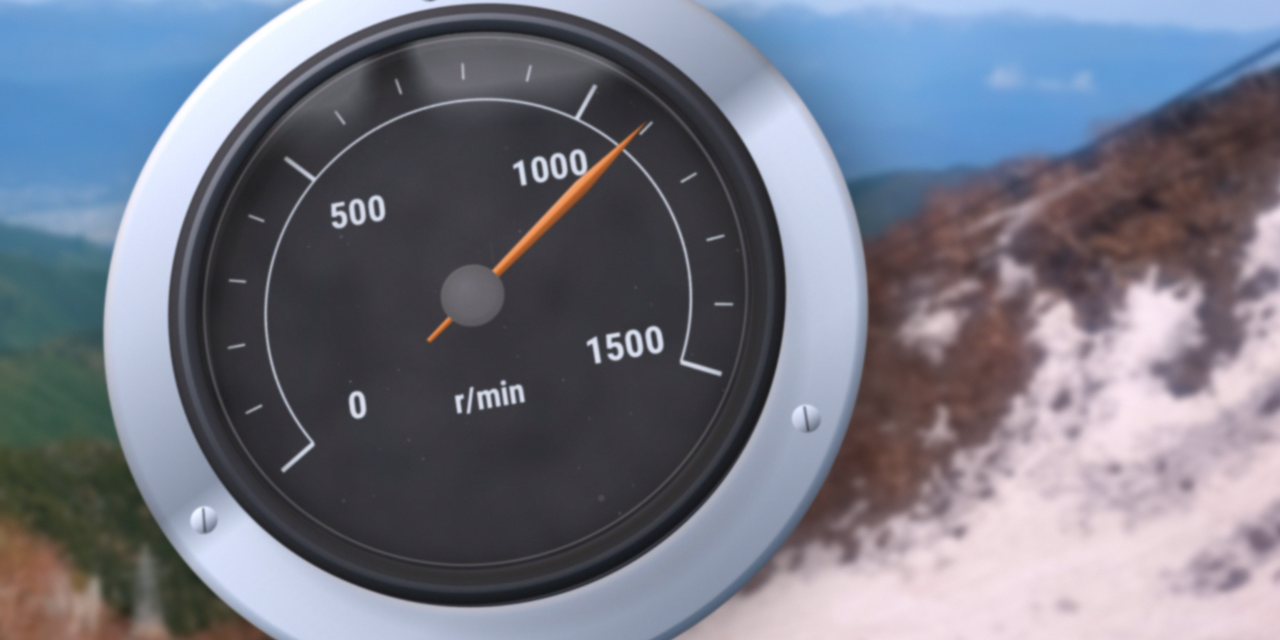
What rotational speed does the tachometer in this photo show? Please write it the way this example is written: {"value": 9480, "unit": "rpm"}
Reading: {"value": 1100, "unit": "rpm"}
